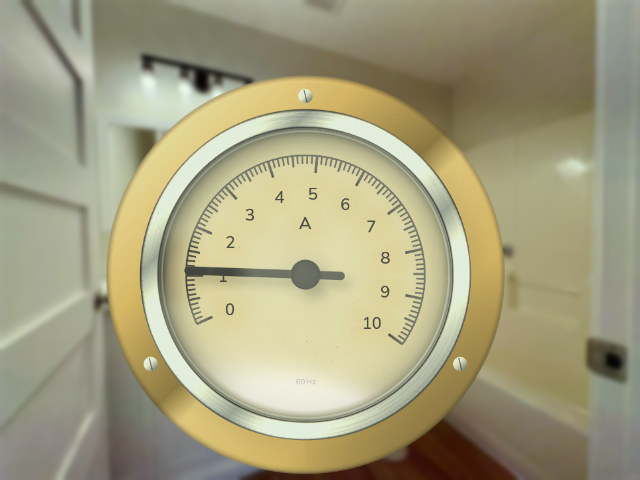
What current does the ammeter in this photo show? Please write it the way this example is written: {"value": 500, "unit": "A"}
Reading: {"value": 1.1, "unit": "A"}
